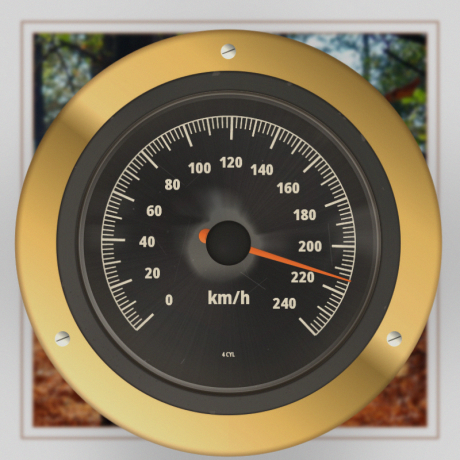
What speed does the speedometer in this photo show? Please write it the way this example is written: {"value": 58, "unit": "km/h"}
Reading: {"value": 214, "unit": "km/h"}
